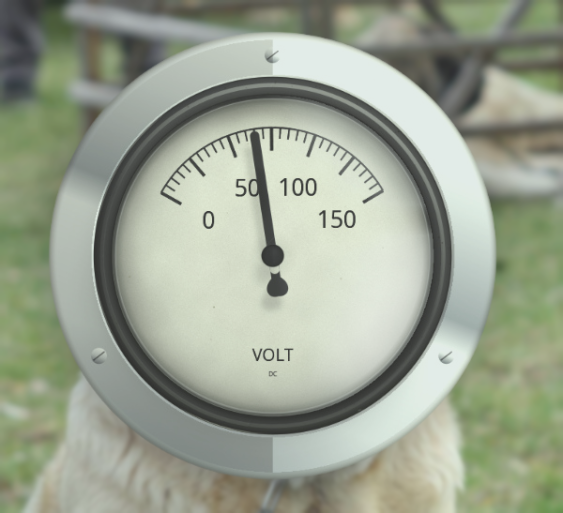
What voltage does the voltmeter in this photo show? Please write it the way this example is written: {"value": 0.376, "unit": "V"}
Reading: {"value": 65, "unit": "V"}
